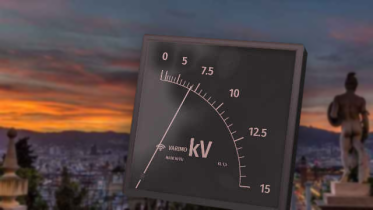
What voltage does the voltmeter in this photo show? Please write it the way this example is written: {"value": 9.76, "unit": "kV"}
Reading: {"value": 7, "unit": "kV"}
